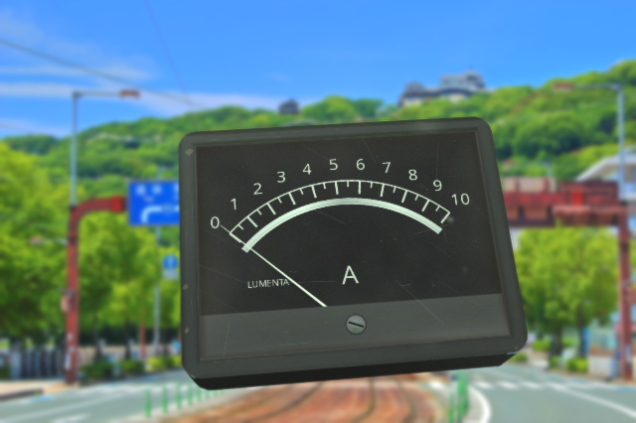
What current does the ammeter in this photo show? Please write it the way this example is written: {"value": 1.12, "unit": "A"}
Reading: {"value": 0, "unit": "A"}
